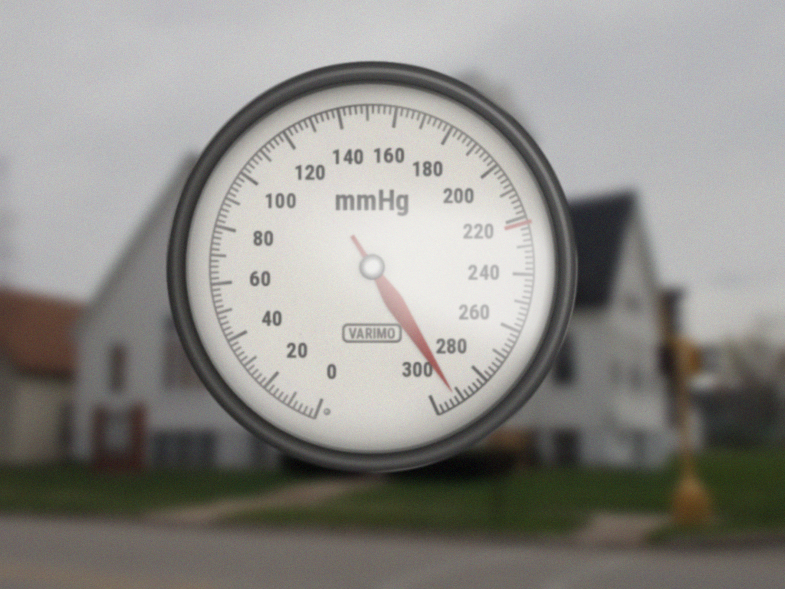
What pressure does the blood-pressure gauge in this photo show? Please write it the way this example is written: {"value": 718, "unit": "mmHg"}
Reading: {"value": 292, "unit": "mmHg"}
